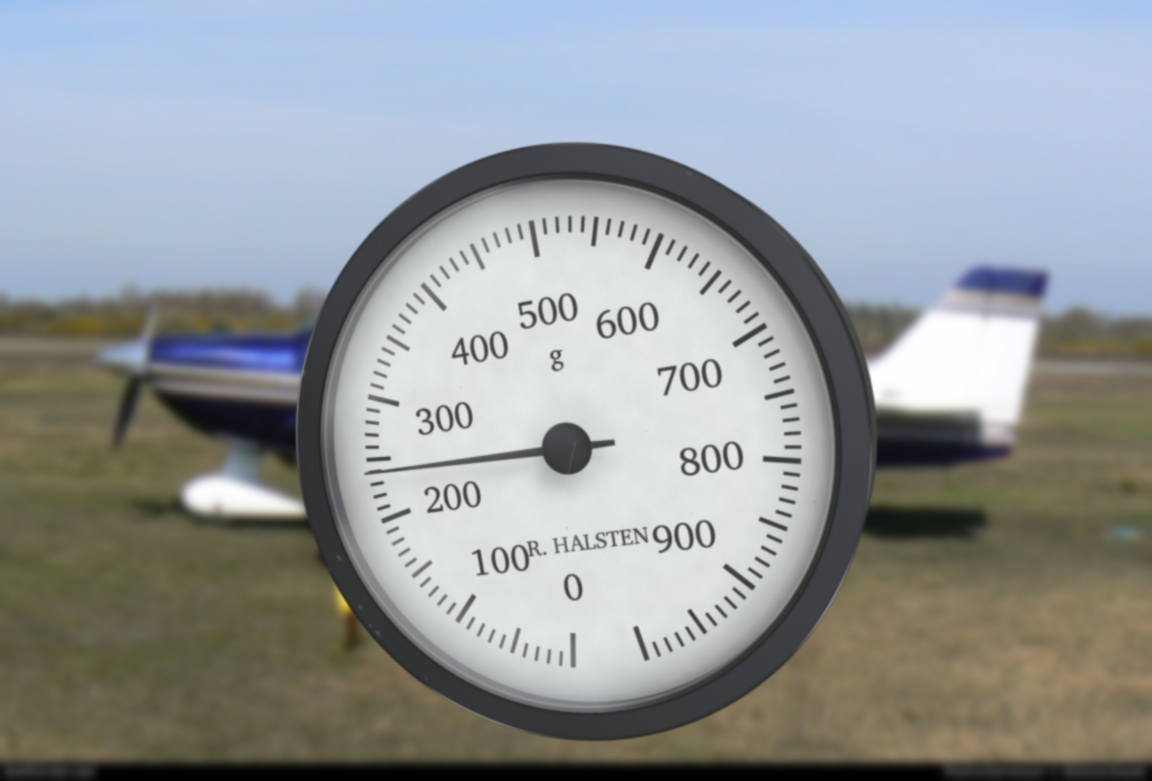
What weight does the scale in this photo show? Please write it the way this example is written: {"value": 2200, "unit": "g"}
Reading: {"value": 240, "unit": "g"}
